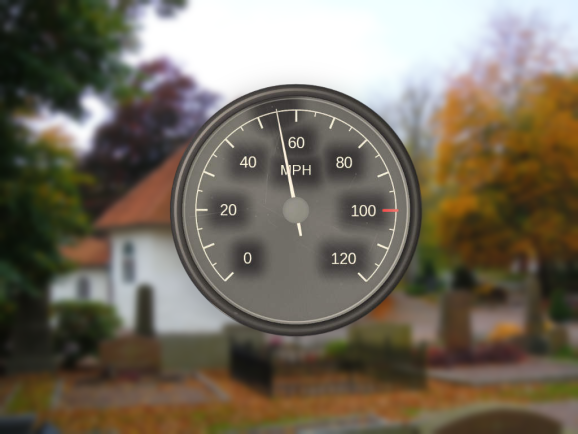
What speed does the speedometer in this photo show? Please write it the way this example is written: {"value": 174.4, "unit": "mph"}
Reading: {"value": 55, "unit": "mph"}
